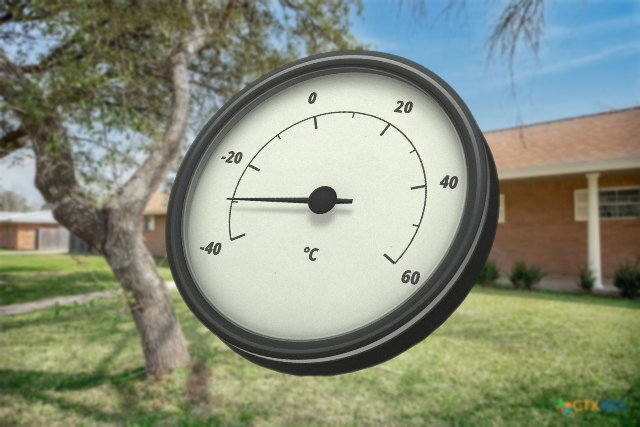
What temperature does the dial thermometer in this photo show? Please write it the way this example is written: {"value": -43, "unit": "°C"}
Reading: {"value": -30, "unit": "°C"}
